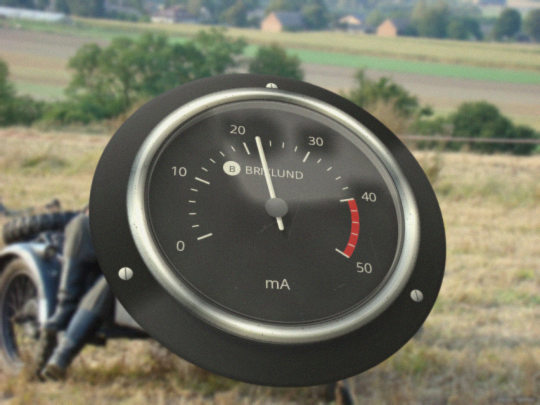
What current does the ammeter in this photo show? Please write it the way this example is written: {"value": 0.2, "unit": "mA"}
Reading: {"value": 22, "unit": "mA"}
